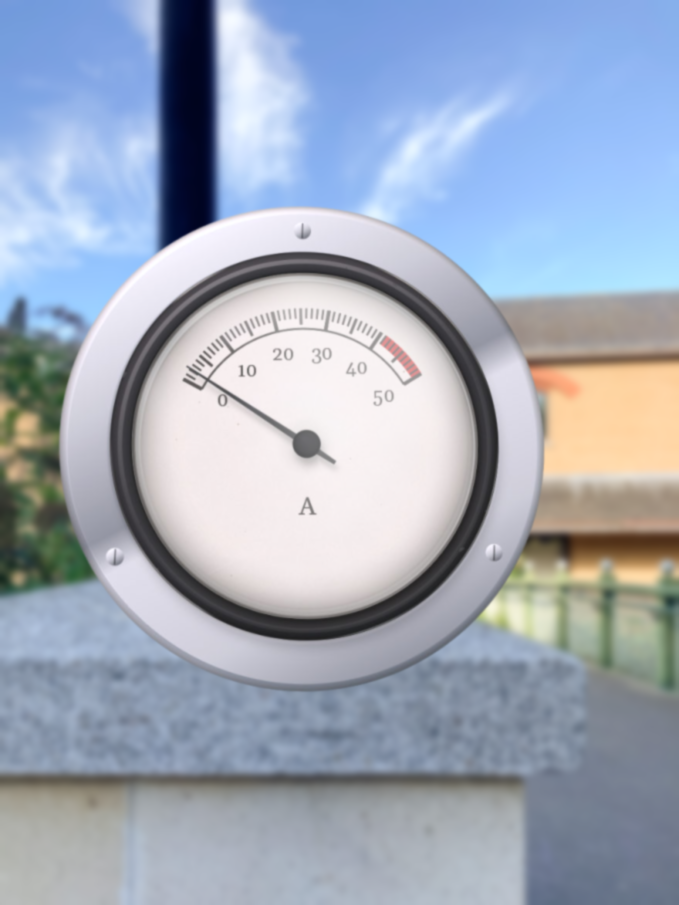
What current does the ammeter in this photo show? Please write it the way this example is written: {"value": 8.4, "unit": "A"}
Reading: {"value": 2, "unit": "A"}
